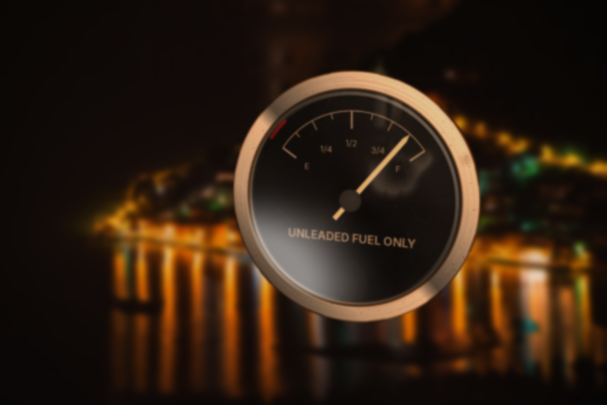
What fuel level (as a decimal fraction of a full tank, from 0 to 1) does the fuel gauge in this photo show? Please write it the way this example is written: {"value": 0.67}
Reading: {"value": 0.875}
